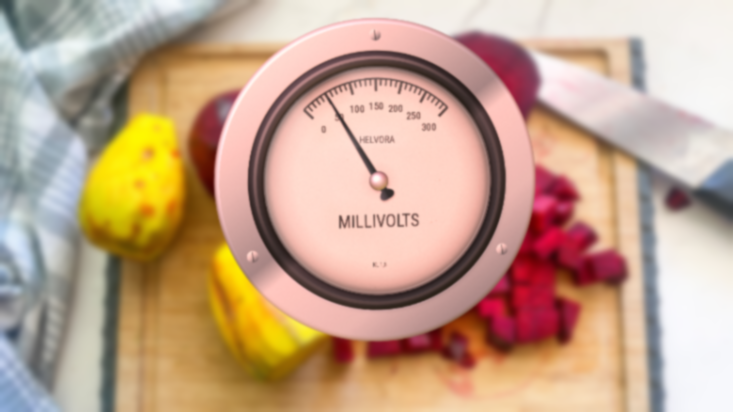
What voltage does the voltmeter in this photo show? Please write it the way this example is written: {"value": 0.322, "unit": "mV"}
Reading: {"value": 50, "unit": "mV"}
